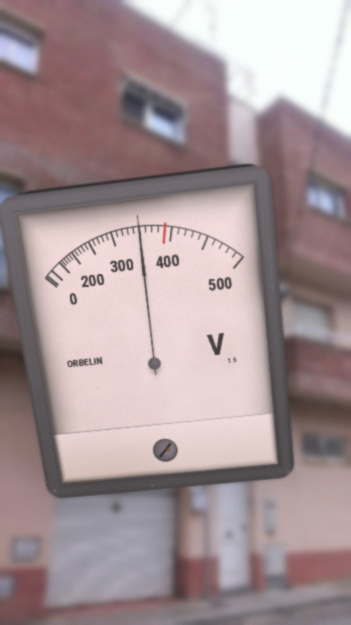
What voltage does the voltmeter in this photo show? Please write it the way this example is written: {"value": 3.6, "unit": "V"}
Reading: {"value": 350, "unit": "V"}
